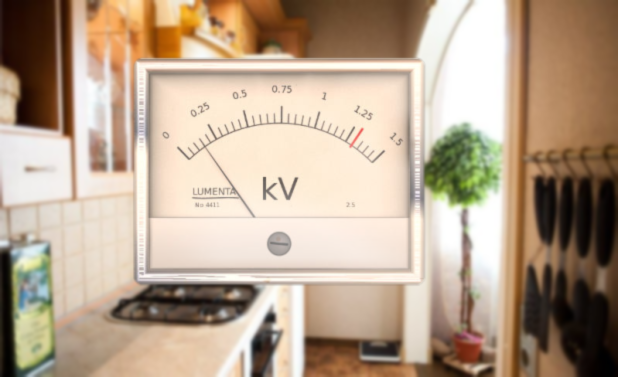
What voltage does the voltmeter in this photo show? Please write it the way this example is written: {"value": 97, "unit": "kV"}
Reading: {"value": 0.15, "unit": "kV"}
